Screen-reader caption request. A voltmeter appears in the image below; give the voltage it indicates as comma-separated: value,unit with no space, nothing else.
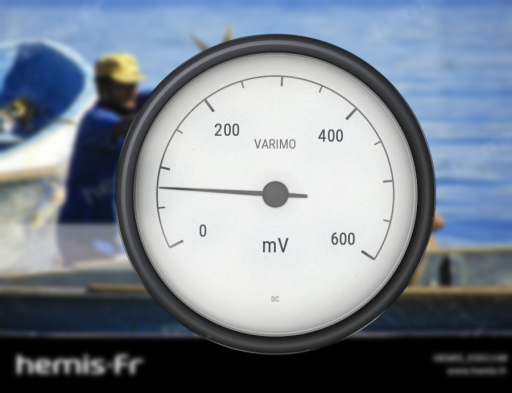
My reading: 75,mV
